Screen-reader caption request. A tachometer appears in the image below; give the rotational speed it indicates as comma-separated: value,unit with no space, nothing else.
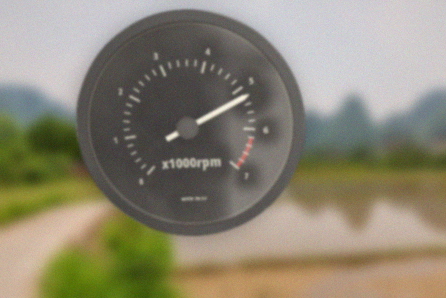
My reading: 5200,rpm
